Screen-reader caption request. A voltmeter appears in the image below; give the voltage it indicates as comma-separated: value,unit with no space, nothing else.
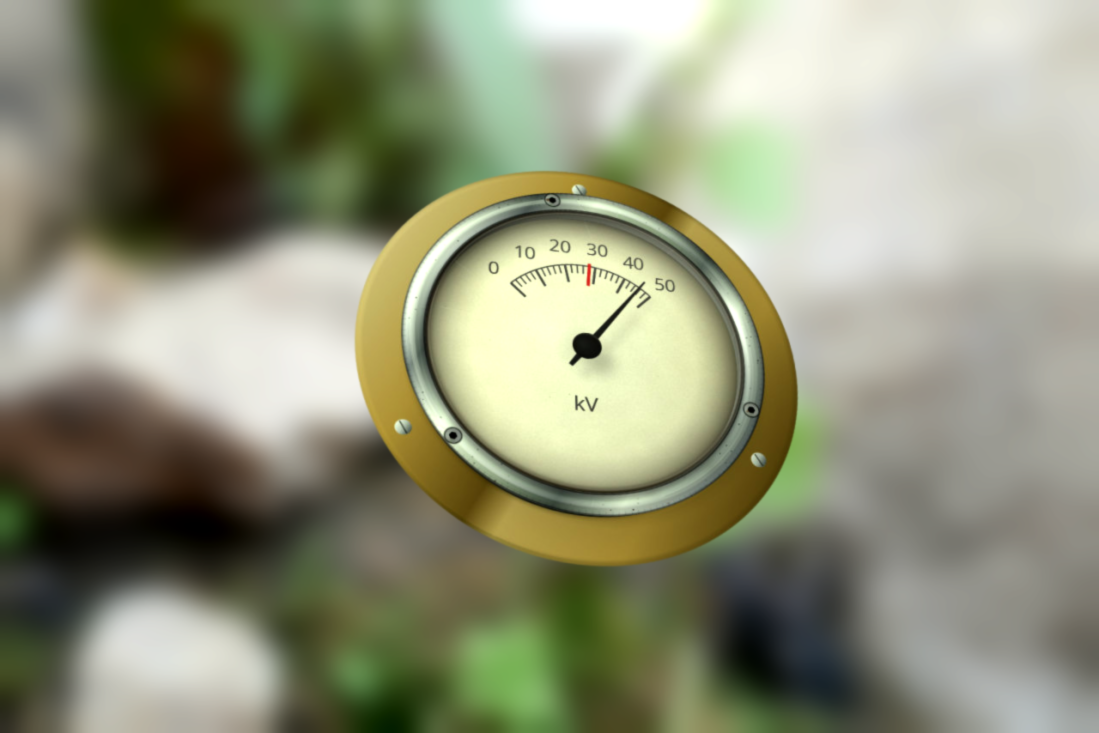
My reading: 46,kV
